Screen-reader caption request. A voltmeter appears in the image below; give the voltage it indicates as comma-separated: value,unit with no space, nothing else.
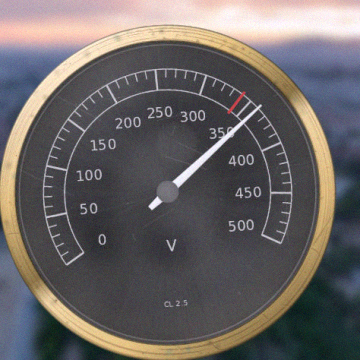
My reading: 360,V
